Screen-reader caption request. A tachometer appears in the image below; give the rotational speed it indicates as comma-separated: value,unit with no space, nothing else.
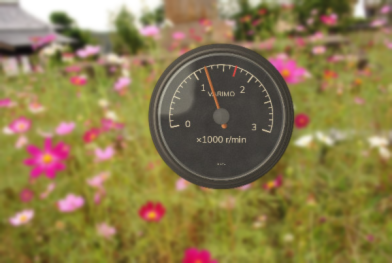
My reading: 1200,rpm
